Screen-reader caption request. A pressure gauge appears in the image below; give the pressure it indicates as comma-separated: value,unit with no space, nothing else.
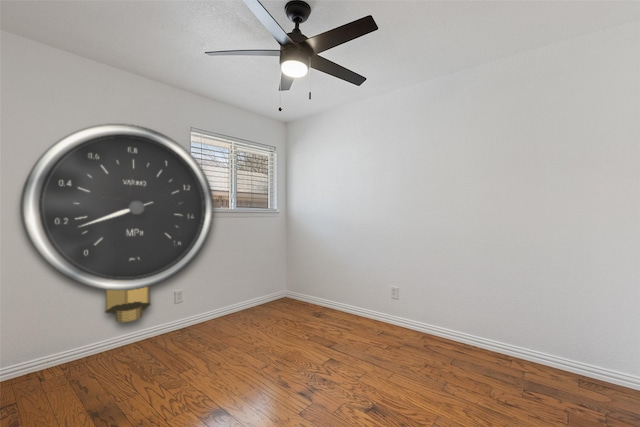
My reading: 0.15,MPa
